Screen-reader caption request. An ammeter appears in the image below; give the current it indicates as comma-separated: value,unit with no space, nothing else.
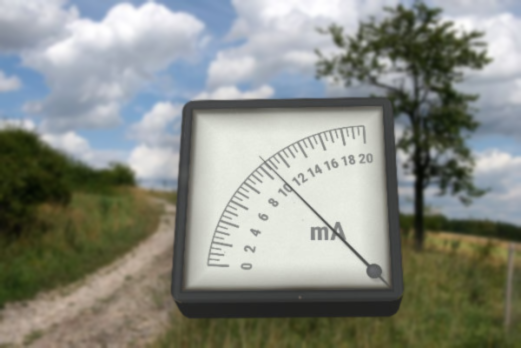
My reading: 10.5,mA
